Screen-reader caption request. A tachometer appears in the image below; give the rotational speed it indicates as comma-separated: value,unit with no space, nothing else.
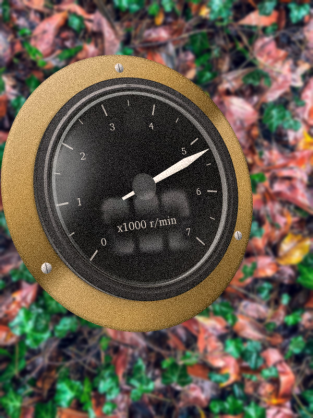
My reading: 5250,rpm
